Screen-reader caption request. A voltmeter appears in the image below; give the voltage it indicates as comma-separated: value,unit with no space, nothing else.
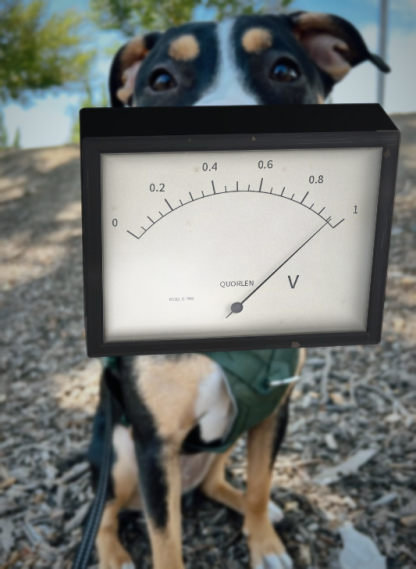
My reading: 0.95,V
